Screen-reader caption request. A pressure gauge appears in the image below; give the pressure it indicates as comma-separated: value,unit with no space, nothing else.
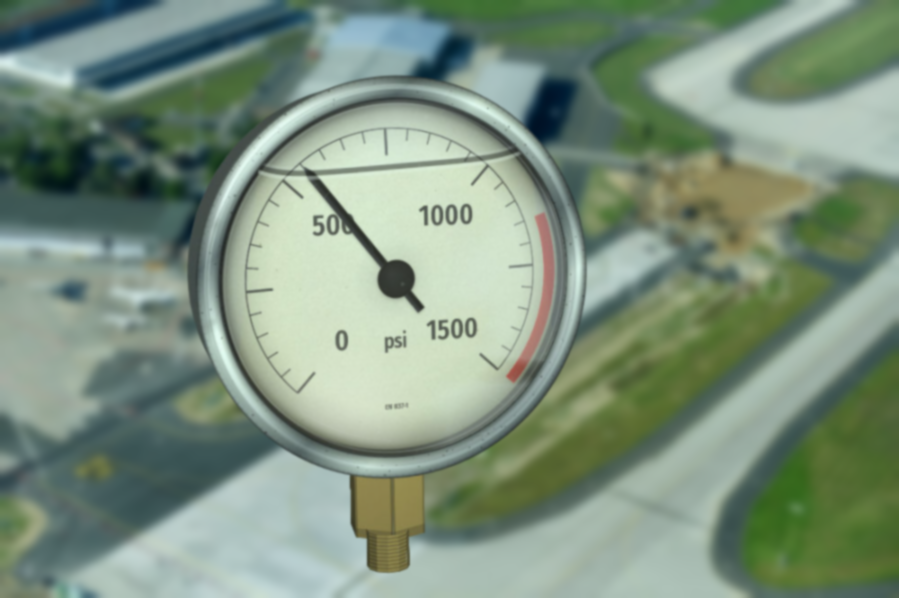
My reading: 550,psi
